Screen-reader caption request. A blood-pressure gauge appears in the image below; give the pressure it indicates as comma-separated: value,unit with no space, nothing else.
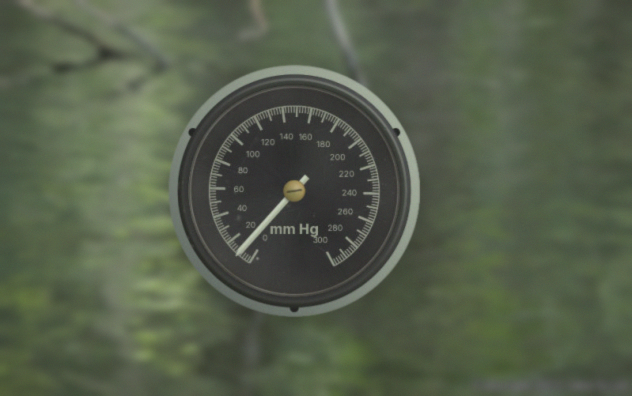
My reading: 10,mmHg
